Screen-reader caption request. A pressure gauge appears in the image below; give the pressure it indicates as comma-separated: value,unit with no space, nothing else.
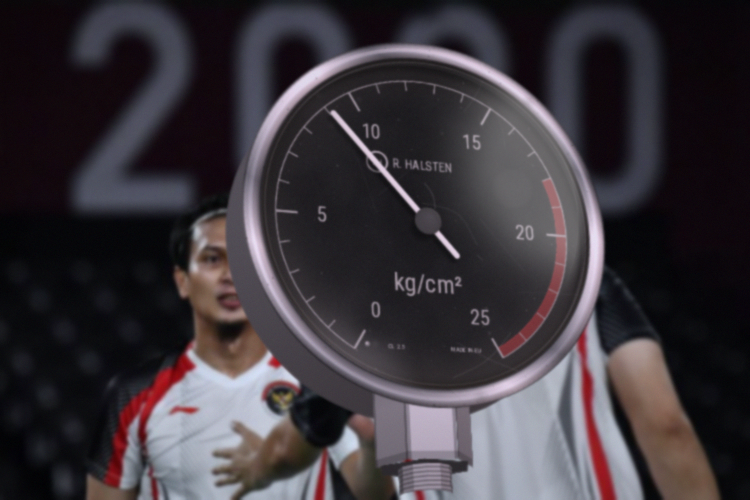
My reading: 9,kg/cm²
